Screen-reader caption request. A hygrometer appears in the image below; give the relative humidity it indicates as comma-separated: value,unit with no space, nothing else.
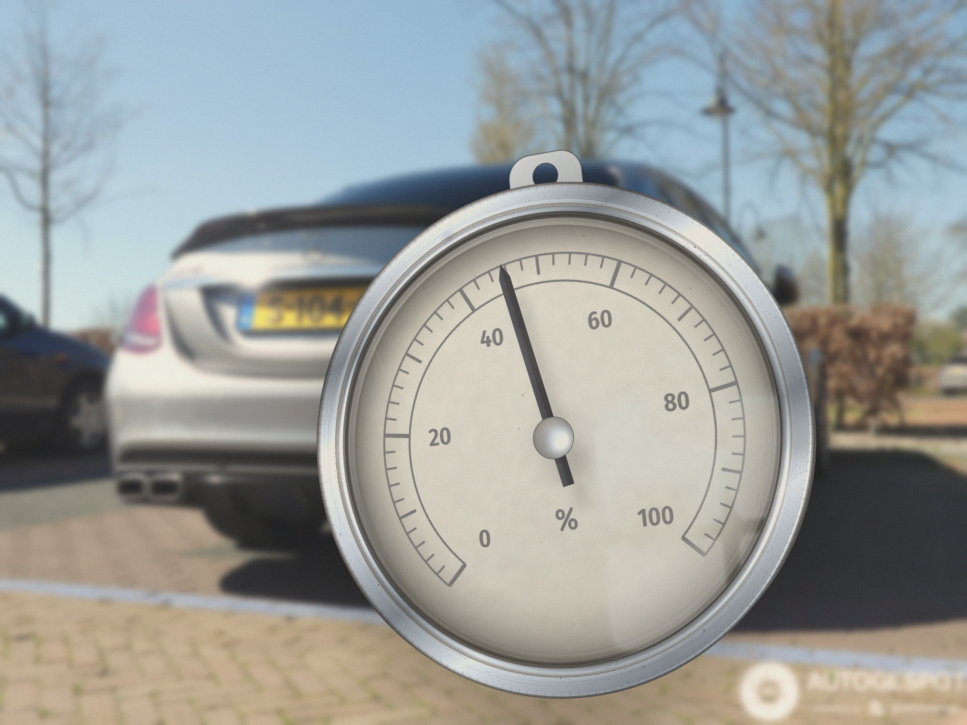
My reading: 46,%
